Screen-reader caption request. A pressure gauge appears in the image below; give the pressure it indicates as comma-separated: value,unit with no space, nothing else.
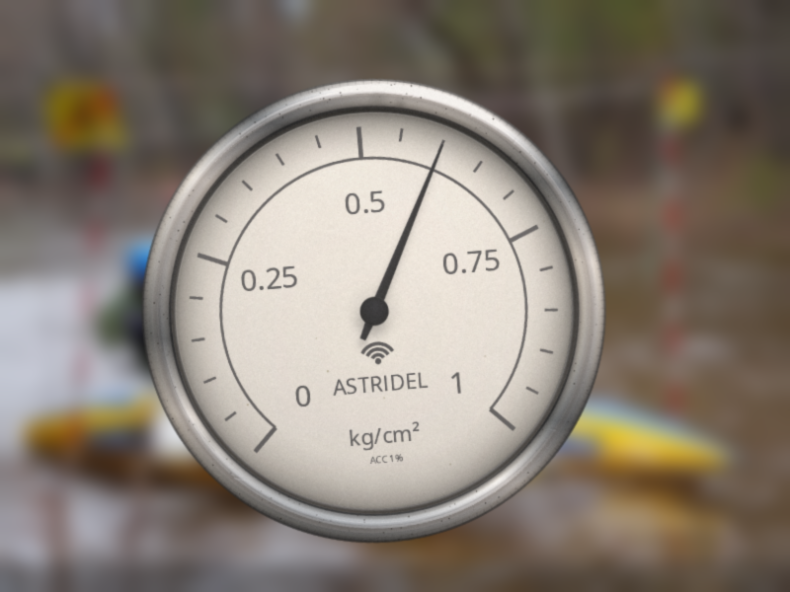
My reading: 0.6,kg/cm²
